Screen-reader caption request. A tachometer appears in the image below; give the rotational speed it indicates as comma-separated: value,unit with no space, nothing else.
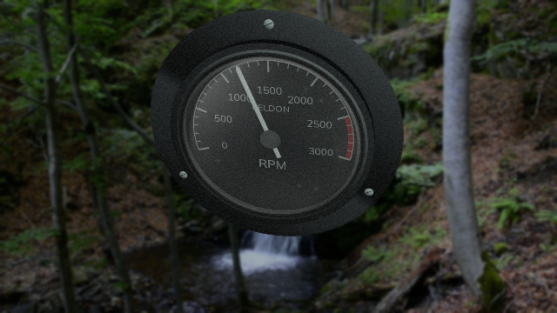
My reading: 1200,rpm
